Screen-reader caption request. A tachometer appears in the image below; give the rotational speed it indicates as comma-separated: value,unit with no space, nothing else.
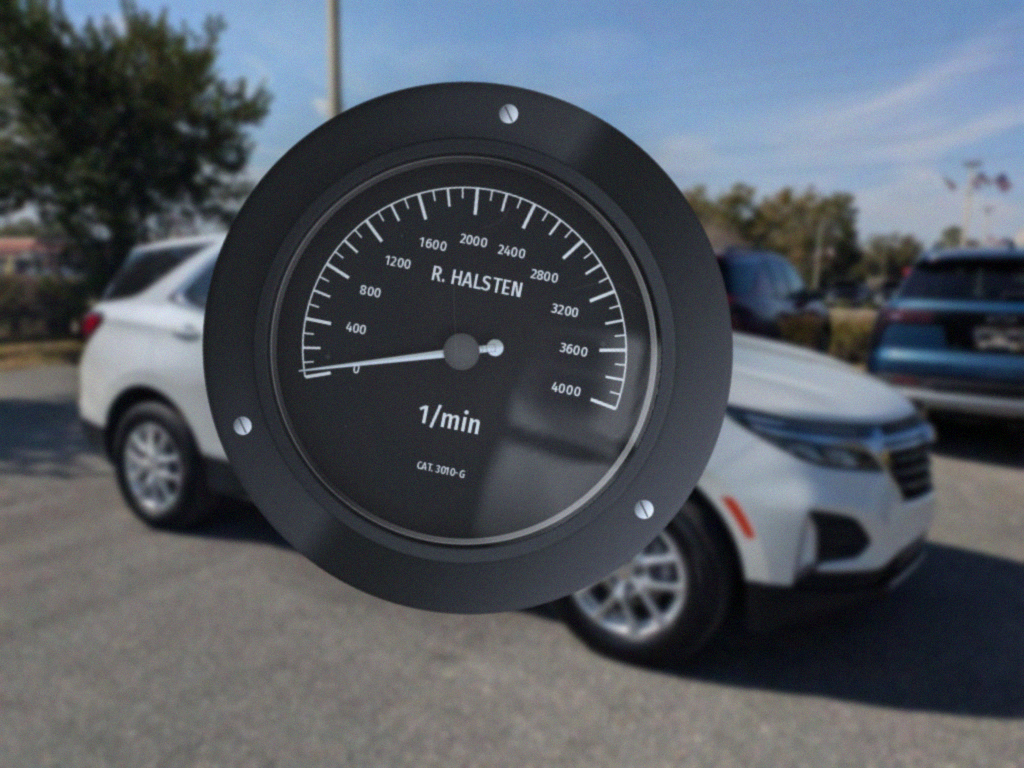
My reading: 50,rpm
